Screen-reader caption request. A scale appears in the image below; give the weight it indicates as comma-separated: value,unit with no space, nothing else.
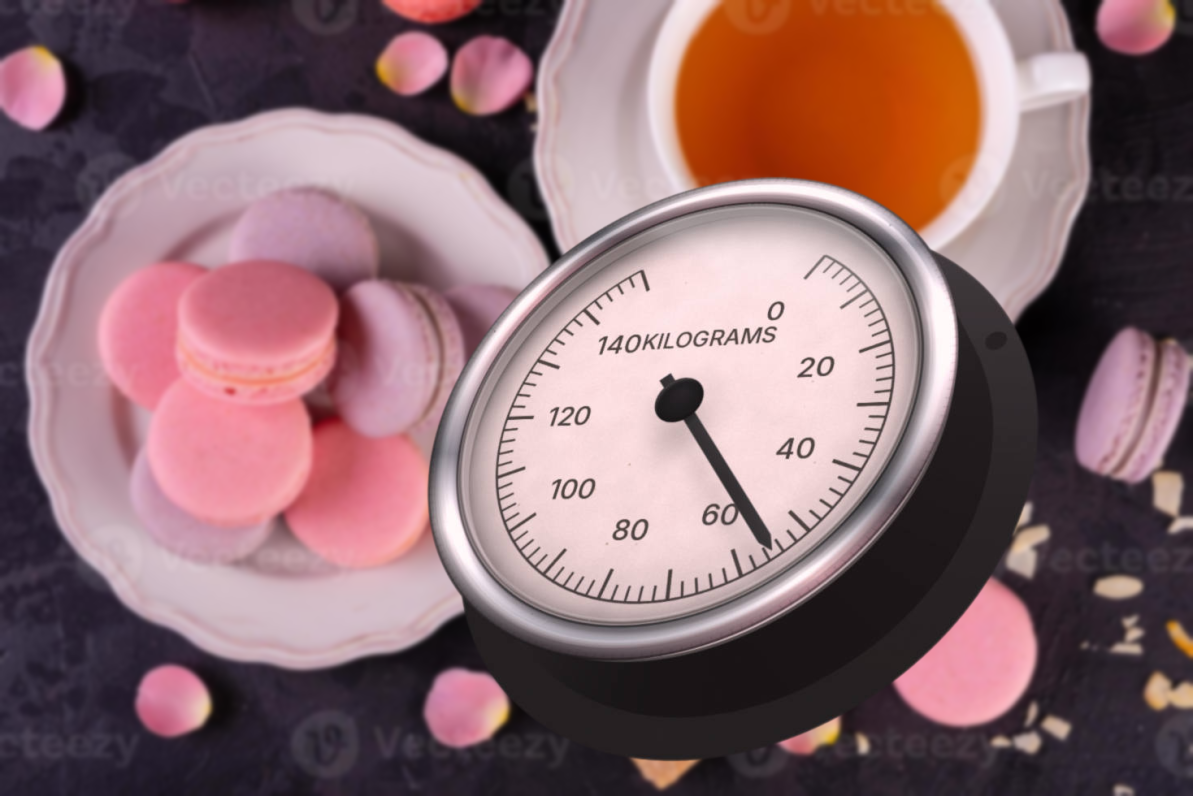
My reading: 55,kg
